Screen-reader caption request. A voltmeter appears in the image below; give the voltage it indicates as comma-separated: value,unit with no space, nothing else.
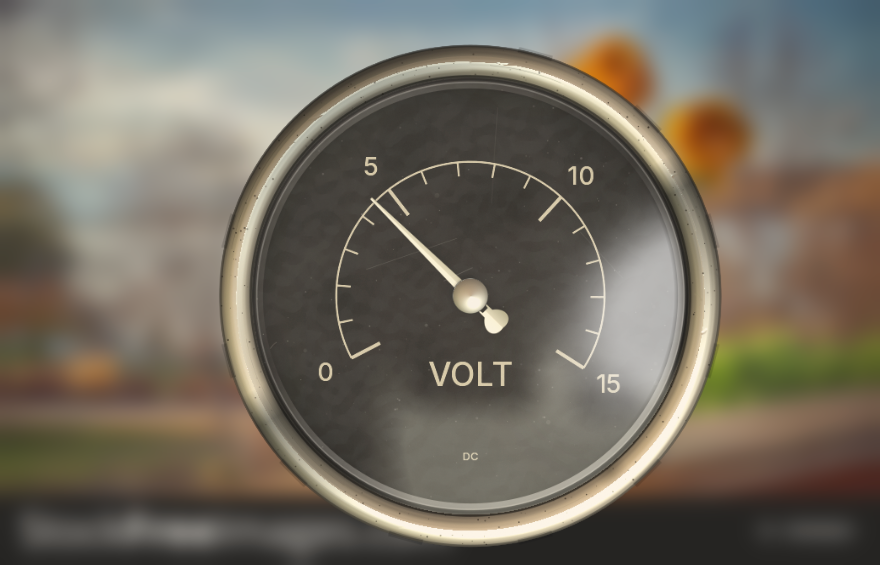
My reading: 4.5,V
